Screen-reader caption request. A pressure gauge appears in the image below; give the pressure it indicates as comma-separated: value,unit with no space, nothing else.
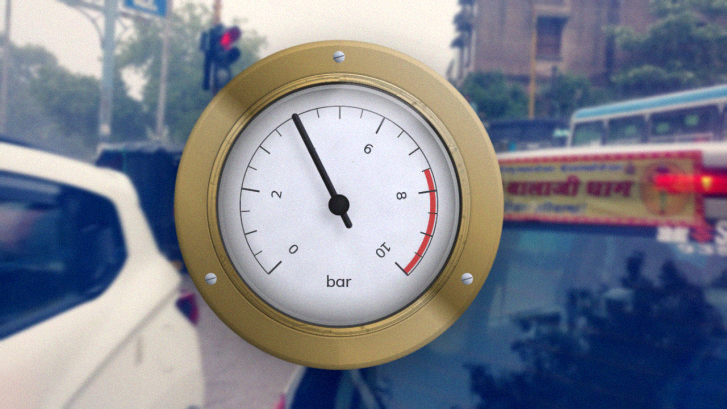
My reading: 4,bar
